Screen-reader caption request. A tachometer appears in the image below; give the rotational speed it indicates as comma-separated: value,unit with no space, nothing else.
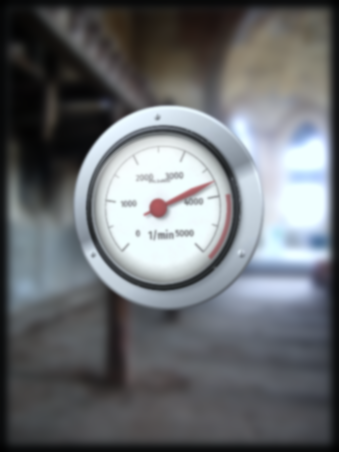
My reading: 3750,rpm
